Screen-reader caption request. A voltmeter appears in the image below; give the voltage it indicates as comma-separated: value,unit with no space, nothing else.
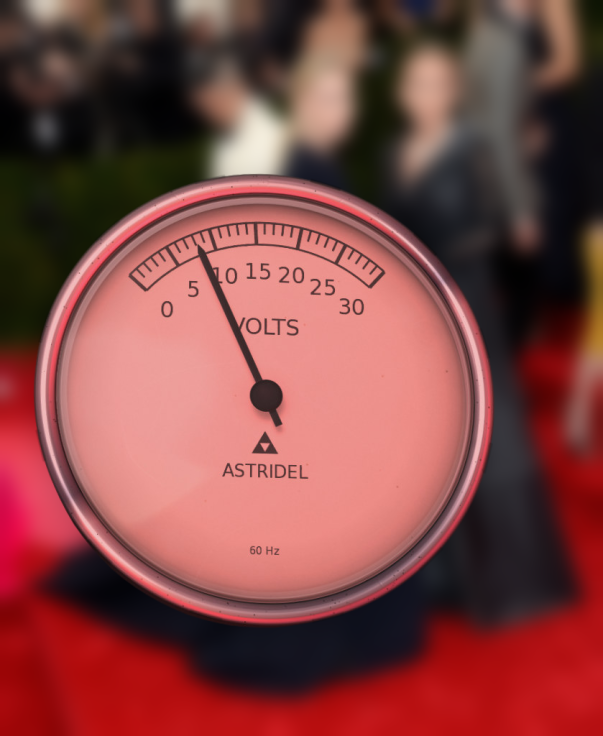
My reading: 8,V
